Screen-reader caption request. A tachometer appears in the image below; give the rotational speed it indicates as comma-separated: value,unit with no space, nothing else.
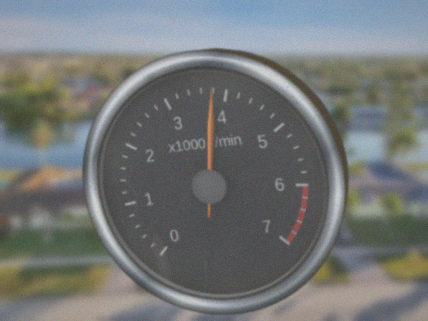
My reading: 3800,rpm
